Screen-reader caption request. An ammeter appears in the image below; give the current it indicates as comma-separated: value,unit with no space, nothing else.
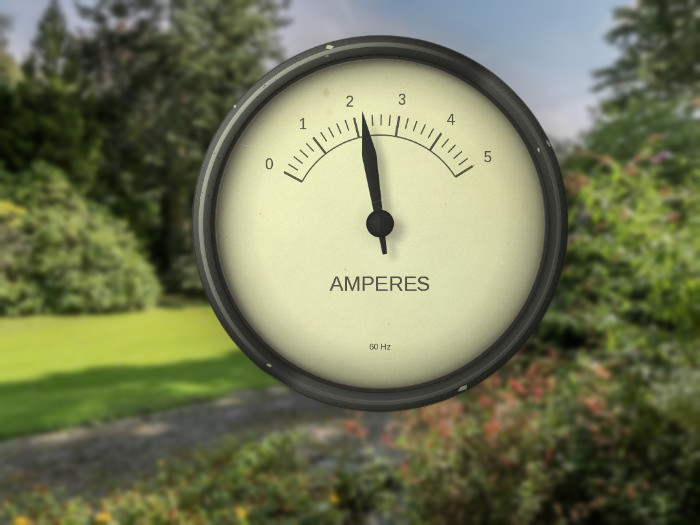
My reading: 2.2,A
